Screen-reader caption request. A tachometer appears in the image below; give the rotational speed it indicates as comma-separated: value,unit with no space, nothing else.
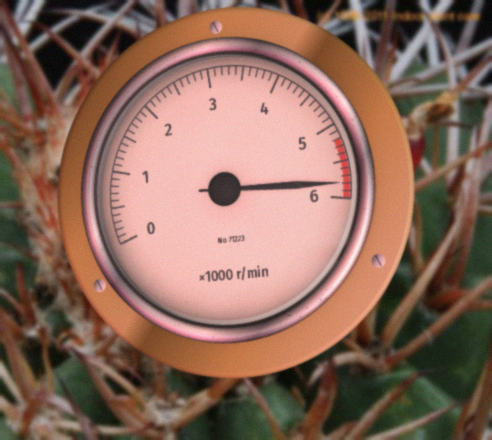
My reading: 5800,rpm
